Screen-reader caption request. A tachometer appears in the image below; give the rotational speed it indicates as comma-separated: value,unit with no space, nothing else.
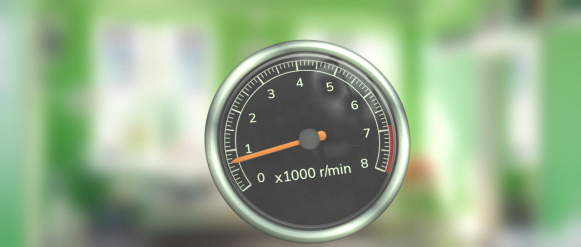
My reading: 700,rpm
